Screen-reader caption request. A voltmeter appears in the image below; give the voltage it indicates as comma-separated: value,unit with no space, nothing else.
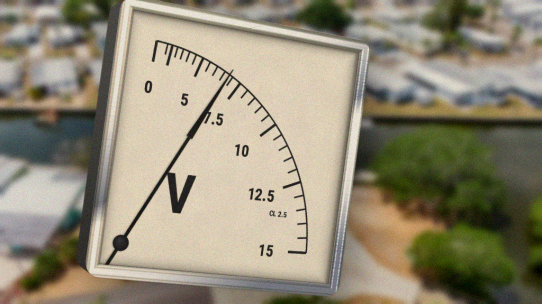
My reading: 6.75,V
